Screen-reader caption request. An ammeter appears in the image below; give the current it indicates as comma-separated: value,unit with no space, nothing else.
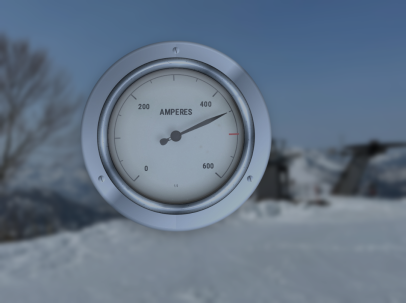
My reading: 450,A
